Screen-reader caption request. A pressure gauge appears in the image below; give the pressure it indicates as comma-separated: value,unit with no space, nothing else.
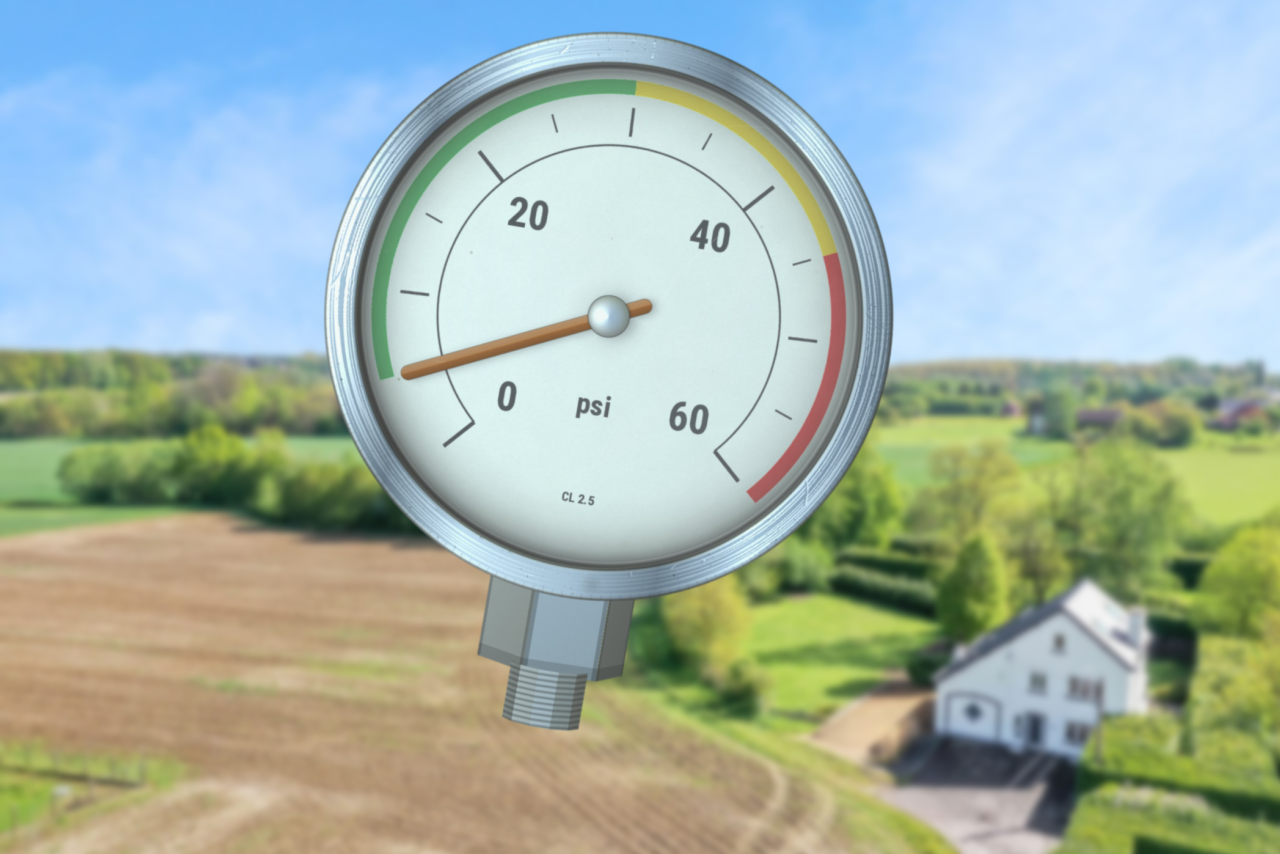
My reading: 5,psi
